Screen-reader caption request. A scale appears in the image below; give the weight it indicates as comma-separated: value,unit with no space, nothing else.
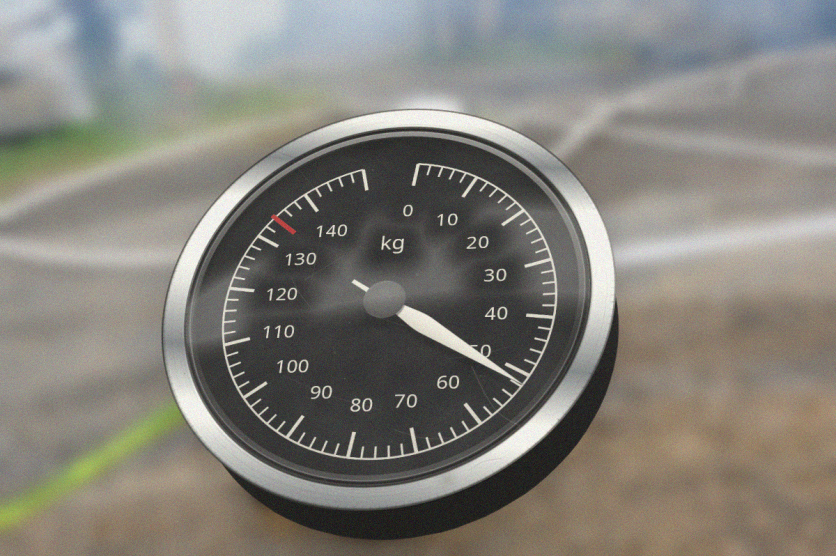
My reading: 52,kg
